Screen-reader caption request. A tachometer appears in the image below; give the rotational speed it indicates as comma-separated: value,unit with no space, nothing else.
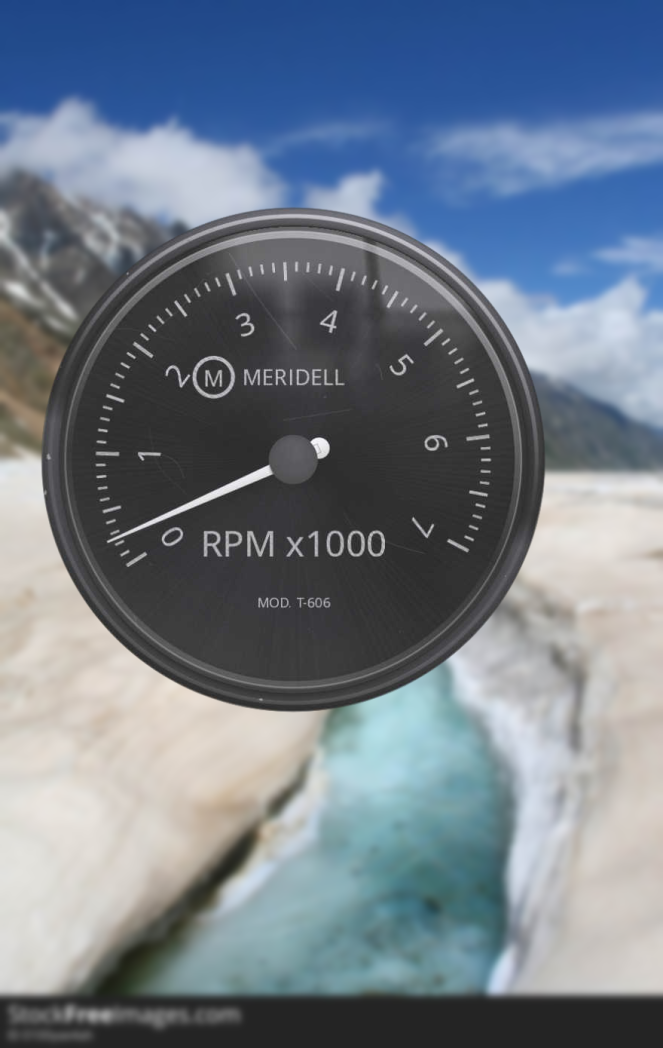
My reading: 250,rpm
